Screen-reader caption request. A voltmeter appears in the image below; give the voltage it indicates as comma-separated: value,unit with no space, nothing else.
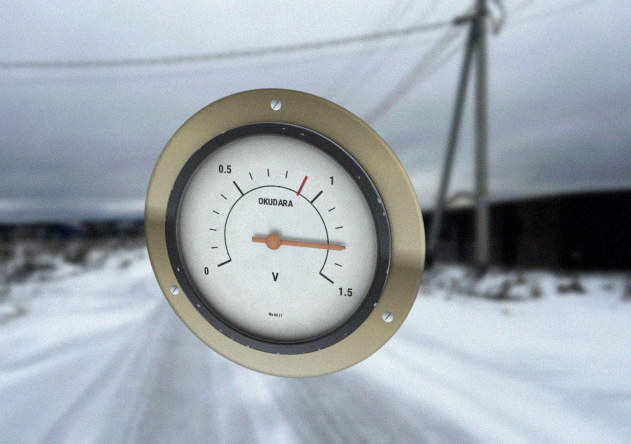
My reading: 1.3,V
